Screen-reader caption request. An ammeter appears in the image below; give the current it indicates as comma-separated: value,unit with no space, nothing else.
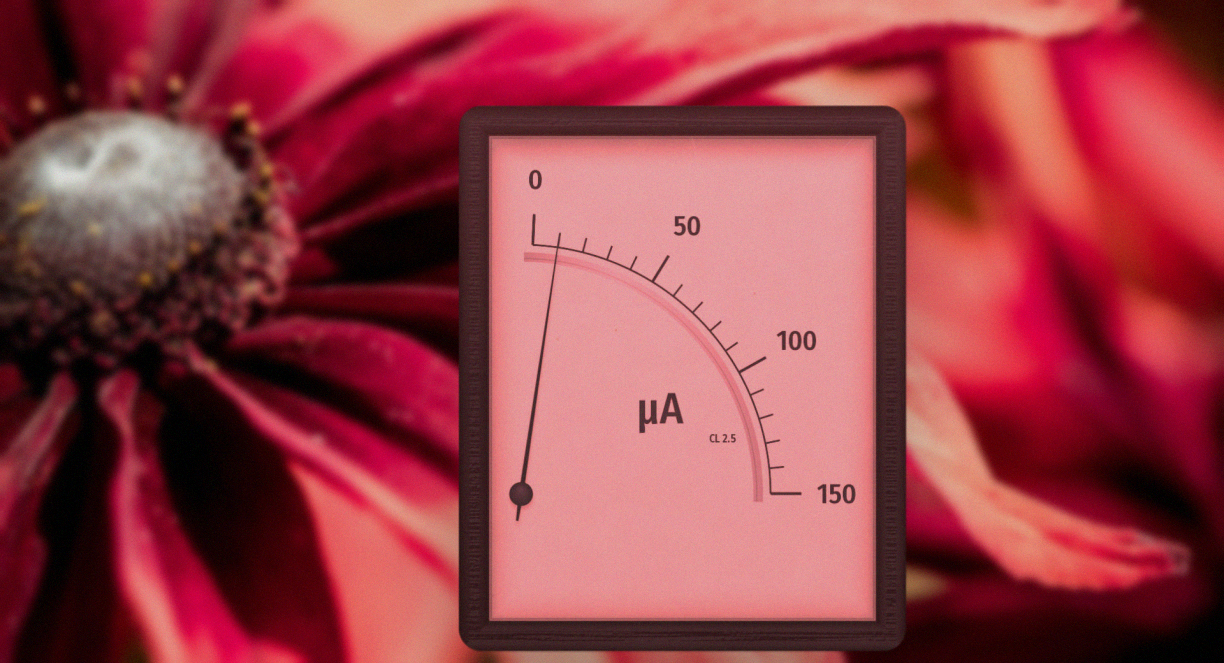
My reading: 10,µA
